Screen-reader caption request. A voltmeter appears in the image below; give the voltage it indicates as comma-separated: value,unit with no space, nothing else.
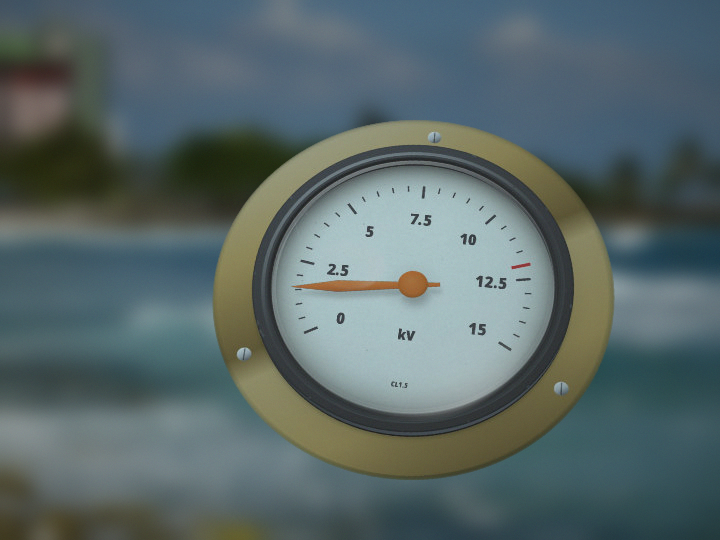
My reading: 1.5,kV
